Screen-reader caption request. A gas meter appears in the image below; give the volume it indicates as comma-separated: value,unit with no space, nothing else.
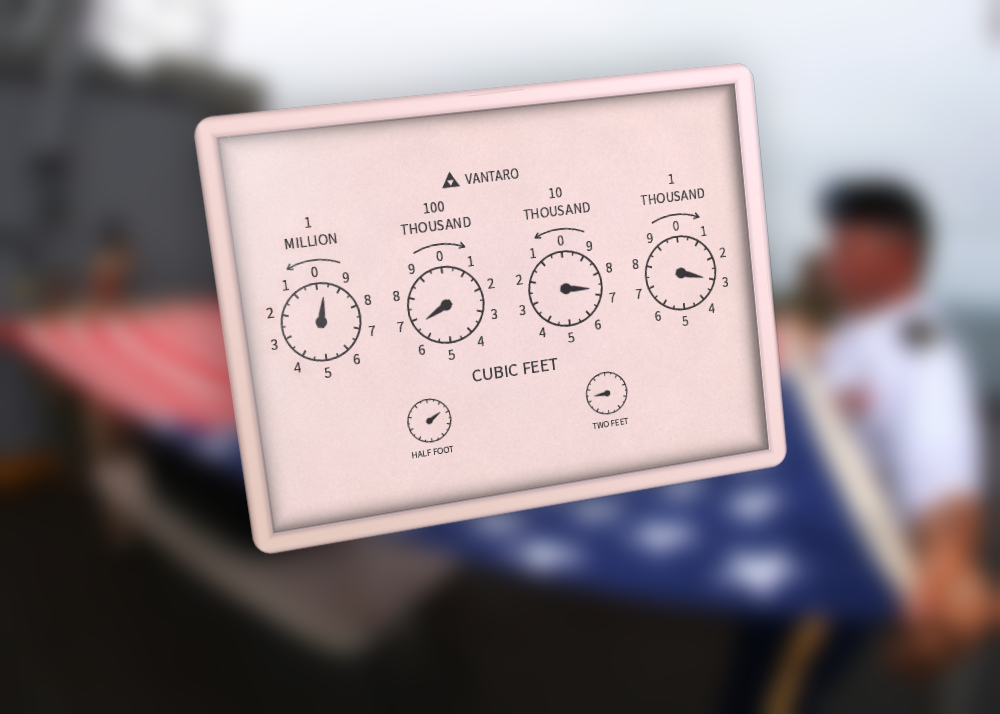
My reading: 967300,ft³
